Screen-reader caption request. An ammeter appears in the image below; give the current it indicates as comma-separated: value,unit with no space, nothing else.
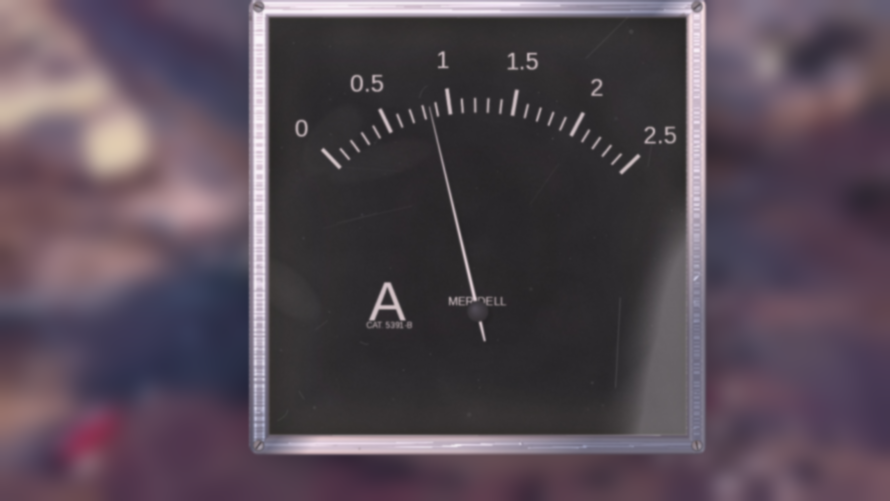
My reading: 0.85,A
